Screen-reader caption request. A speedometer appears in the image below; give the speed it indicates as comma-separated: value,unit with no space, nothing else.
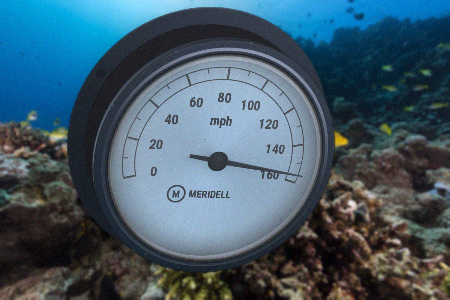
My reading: 155,mph
